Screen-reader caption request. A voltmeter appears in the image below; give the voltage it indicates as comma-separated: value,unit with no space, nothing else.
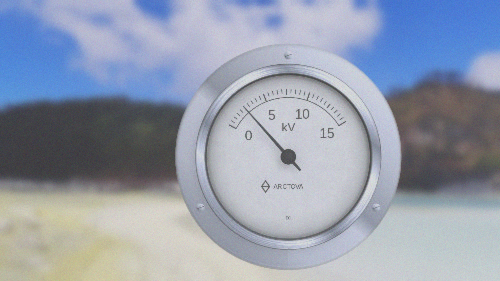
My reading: 2.5,kV
